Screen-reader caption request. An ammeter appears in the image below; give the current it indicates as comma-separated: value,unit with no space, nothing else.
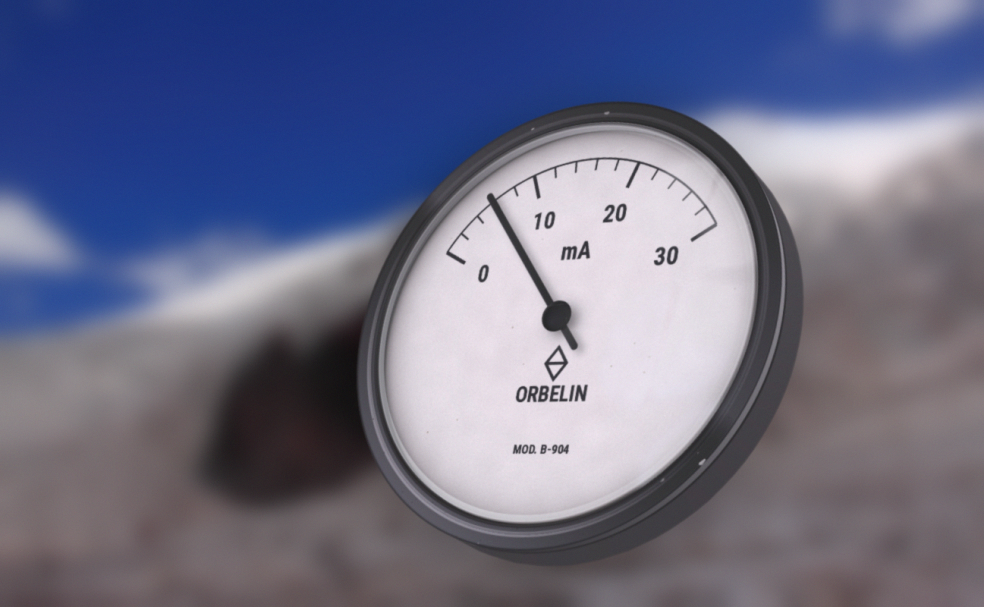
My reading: 6,mA
